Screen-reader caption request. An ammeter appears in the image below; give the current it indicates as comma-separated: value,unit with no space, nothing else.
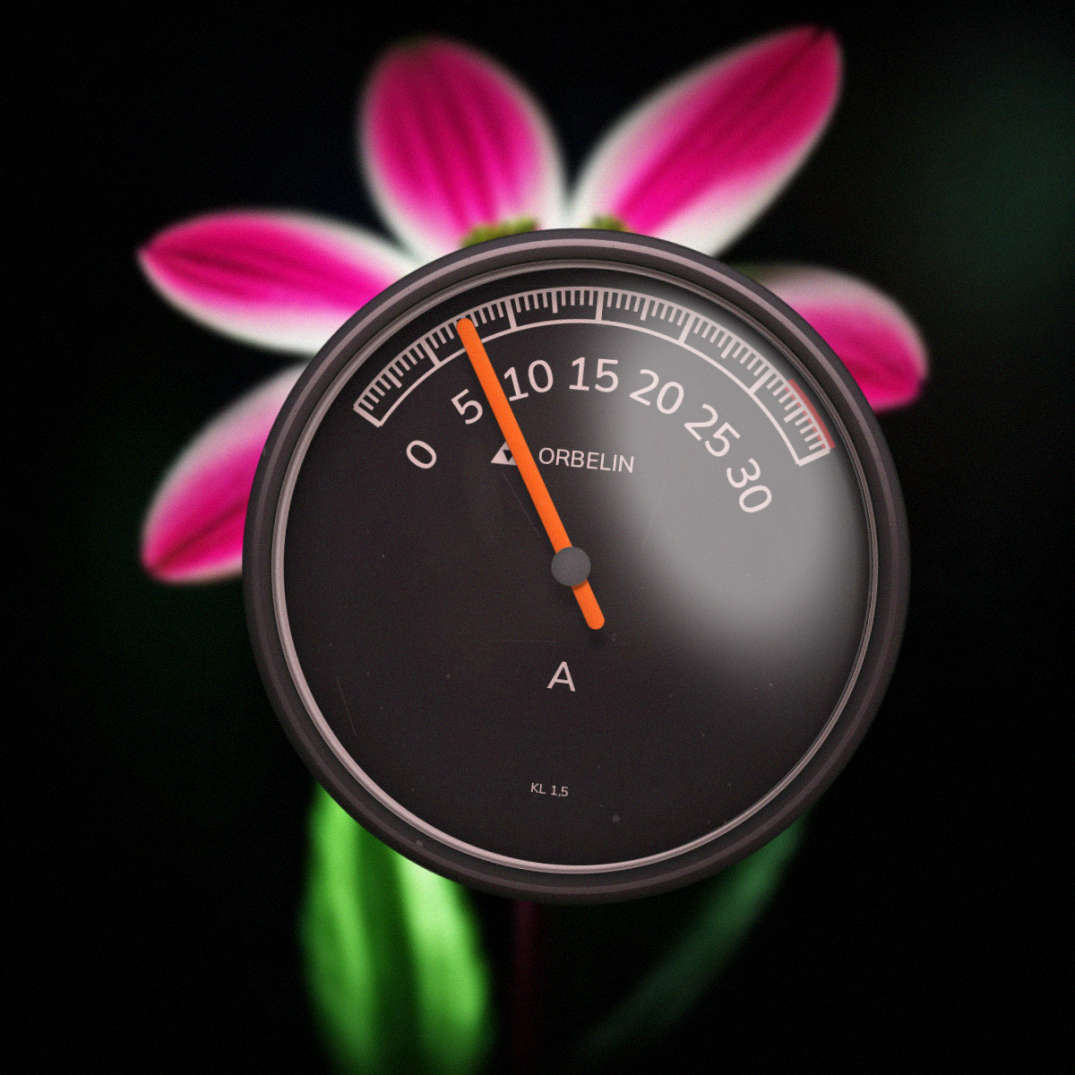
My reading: 7.5,A
